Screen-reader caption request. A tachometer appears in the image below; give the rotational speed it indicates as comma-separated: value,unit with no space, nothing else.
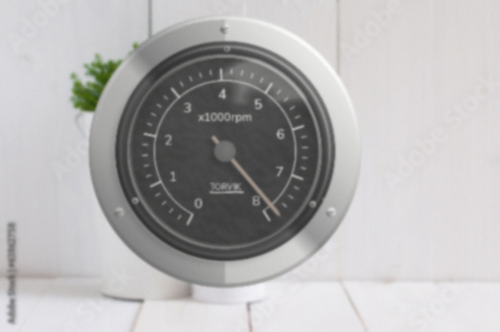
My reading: 7800,rpm
